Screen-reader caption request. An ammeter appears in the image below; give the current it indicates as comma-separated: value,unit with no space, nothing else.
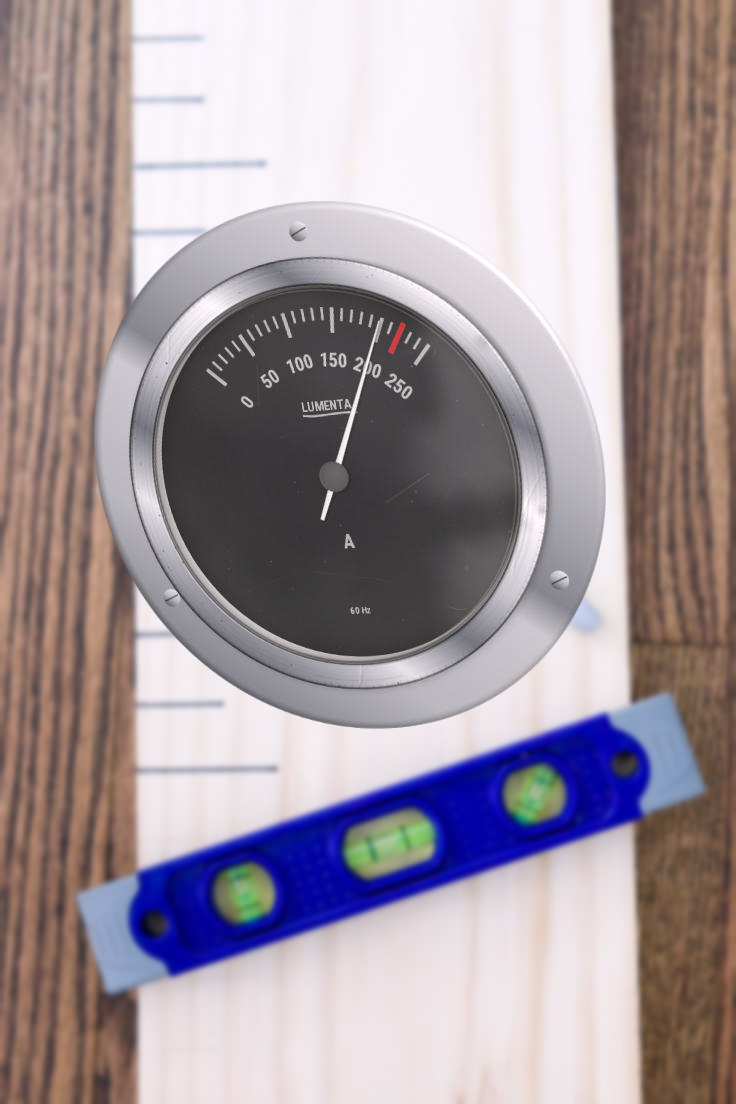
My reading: 200,A
